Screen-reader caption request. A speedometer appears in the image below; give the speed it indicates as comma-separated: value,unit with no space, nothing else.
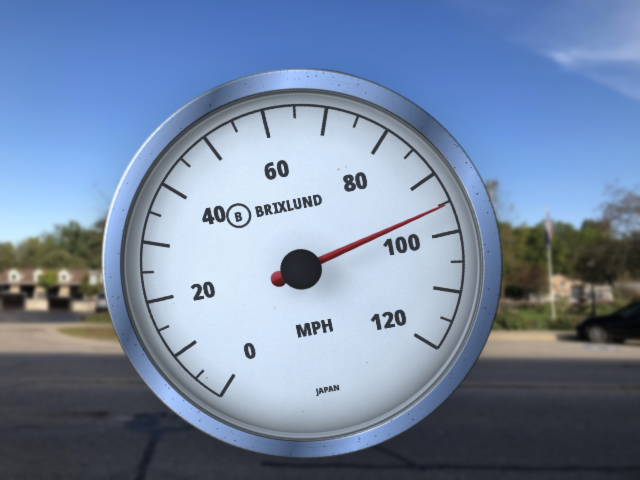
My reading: 95,mph
